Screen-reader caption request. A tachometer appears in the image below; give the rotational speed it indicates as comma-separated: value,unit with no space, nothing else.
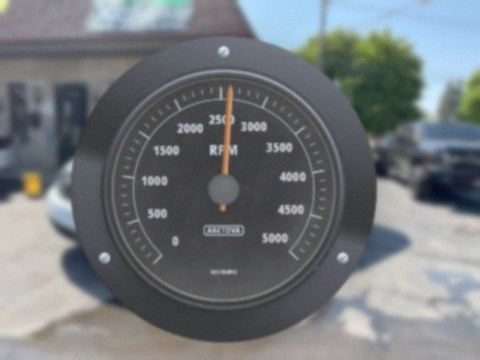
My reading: 2600,rpm
